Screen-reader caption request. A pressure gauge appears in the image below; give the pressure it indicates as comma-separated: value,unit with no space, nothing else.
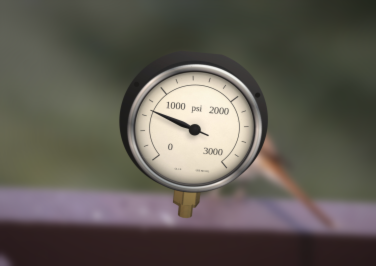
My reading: 700,psi
